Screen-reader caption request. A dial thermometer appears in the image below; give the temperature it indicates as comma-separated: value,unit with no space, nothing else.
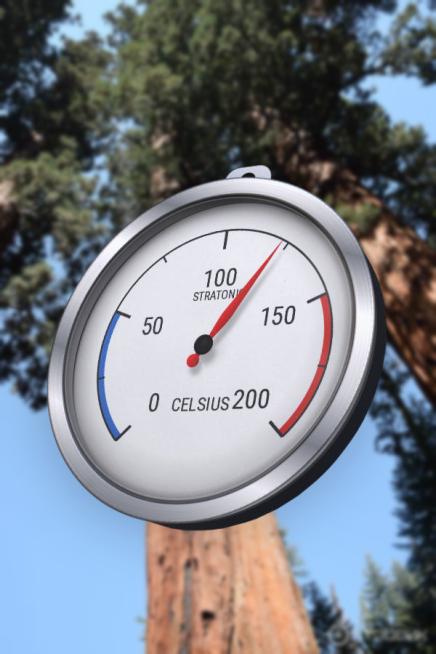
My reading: 125,°C
